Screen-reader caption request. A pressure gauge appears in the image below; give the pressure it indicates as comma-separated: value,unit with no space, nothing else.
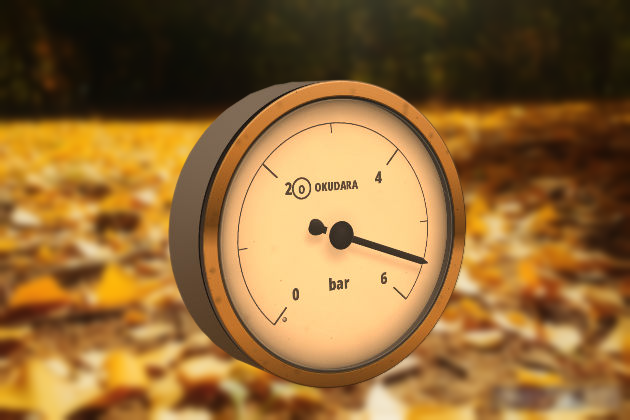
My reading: 5.5,bar
